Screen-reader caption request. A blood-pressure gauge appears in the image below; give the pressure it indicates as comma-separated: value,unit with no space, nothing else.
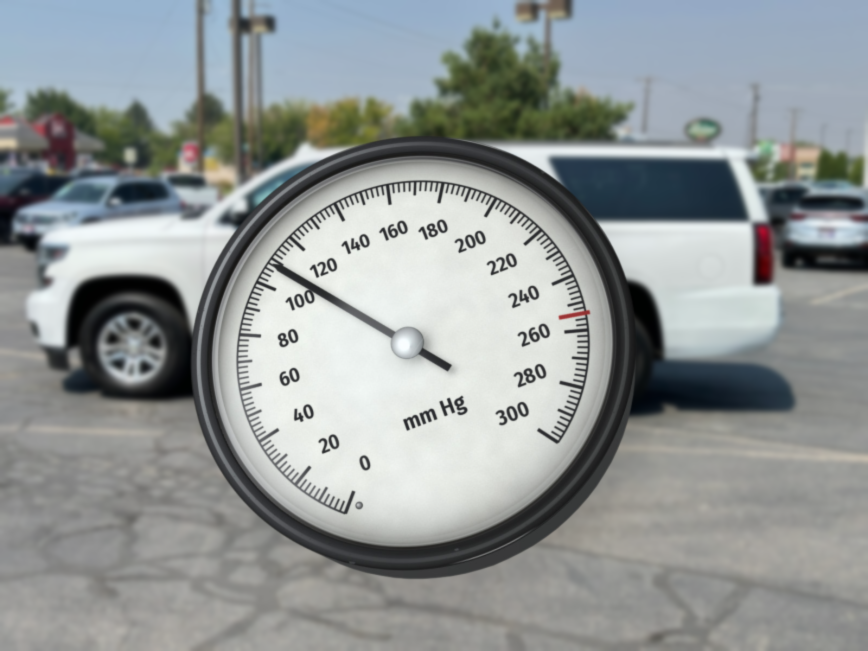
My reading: 108,mmHg
